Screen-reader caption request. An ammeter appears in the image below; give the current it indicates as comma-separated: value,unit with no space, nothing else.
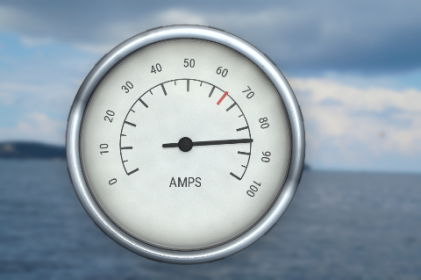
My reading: 85,A
